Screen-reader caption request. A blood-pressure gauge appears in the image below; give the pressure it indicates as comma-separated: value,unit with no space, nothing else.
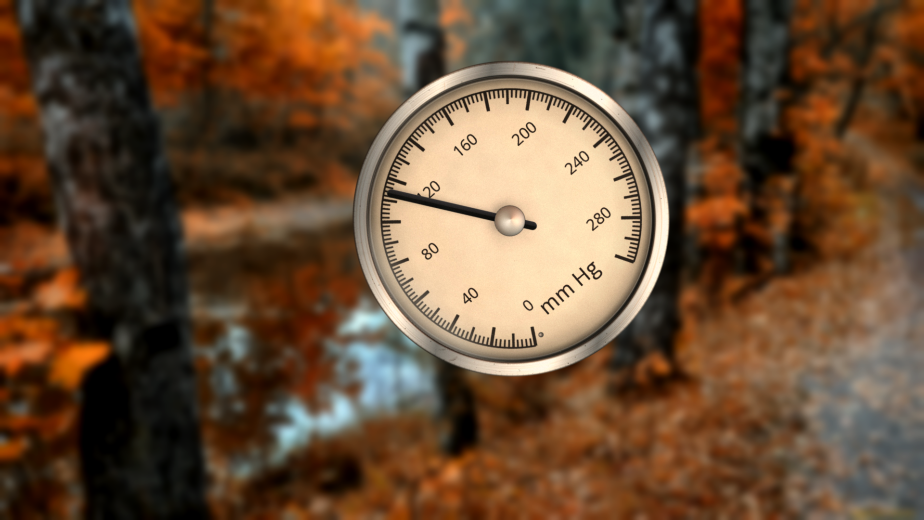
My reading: 114,mmHg
